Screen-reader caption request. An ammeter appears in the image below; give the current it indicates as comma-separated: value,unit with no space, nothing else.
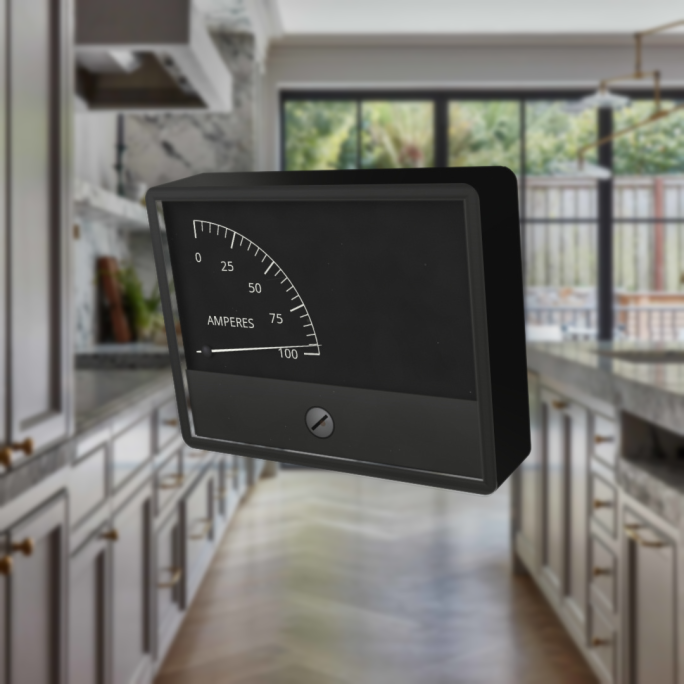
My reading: 95,A
